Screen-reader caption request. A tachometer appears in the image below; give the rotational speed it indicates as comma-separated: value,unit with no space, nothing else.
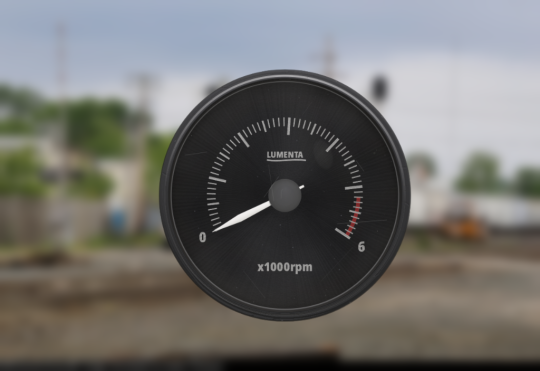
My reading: 0,rpm
